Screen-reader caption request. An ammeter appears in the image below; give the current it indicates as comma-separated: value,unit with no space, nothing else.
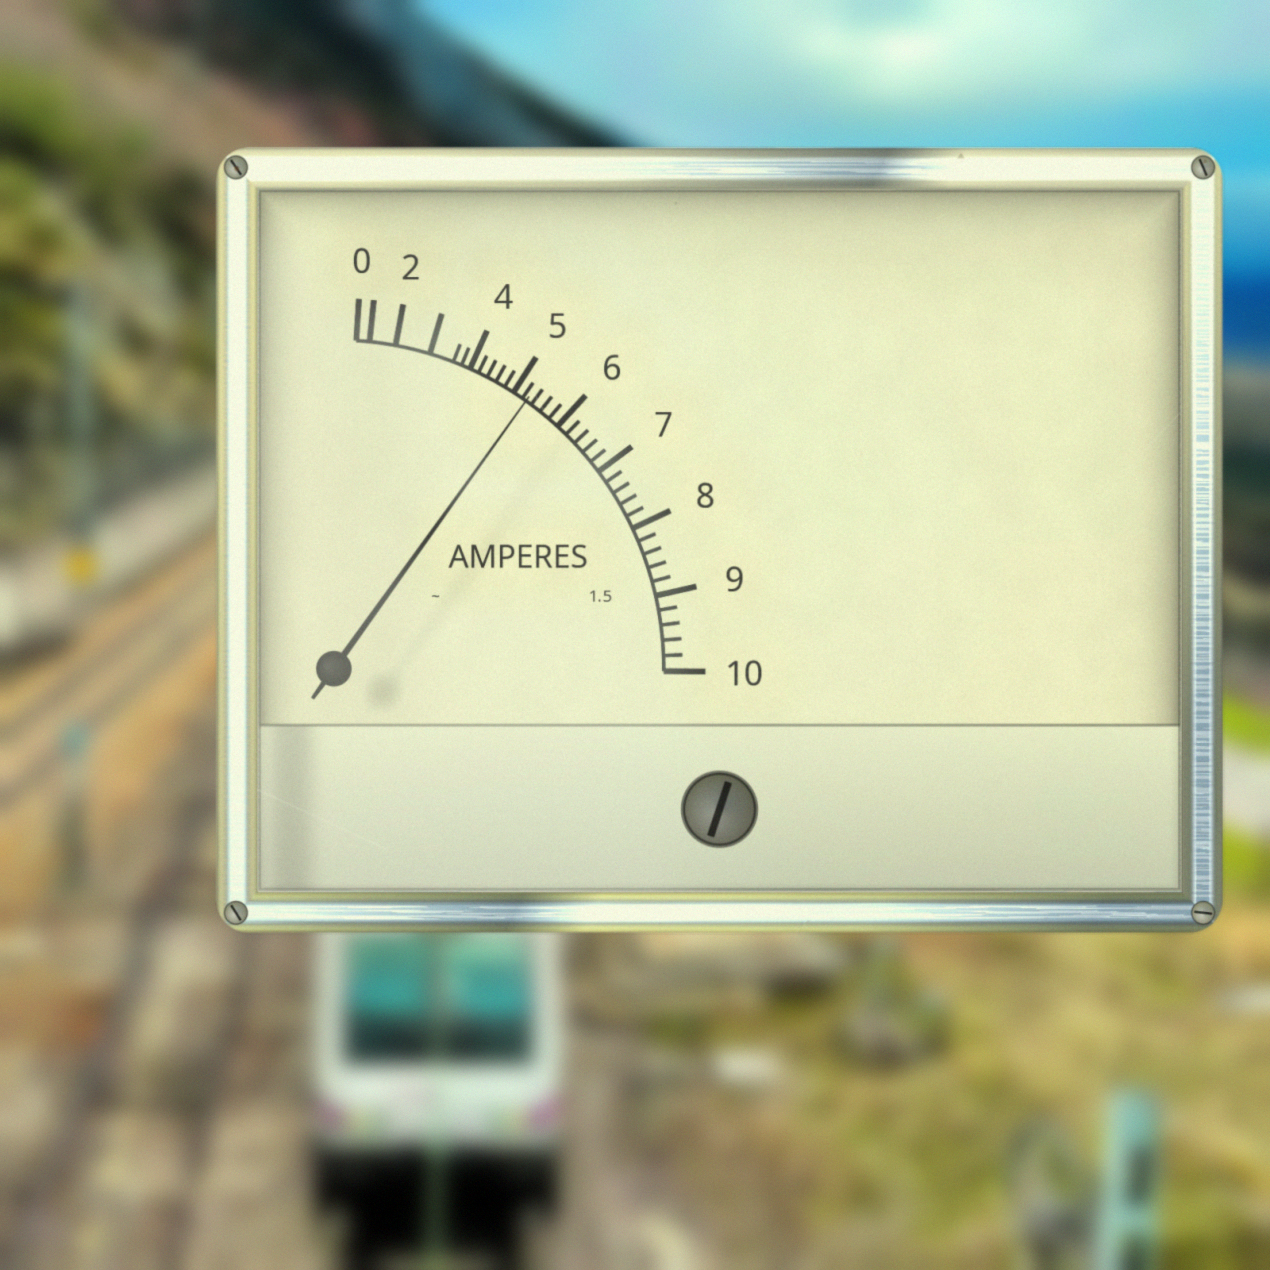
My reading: 5.3,A
